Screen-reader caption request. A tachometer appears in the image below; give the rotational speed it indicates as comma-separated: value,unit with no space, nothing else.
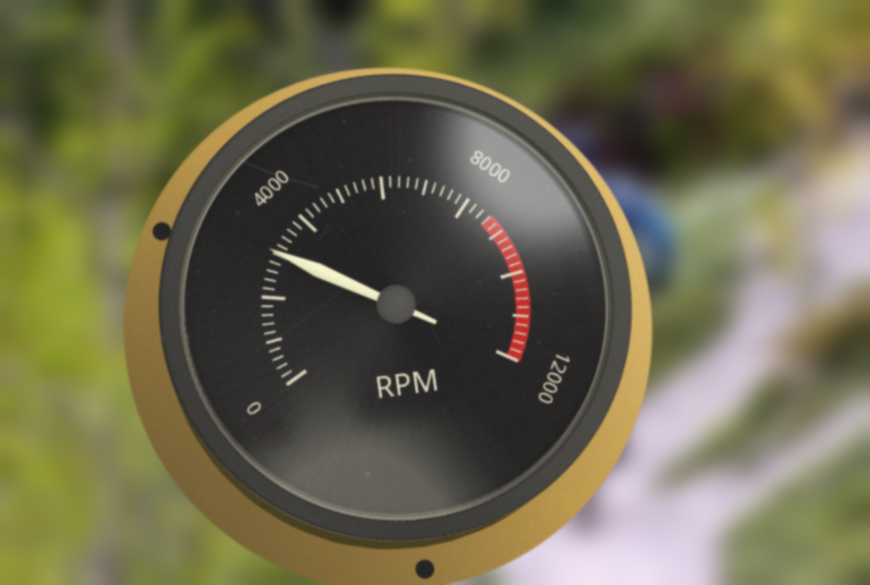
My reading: 3000,rpm
